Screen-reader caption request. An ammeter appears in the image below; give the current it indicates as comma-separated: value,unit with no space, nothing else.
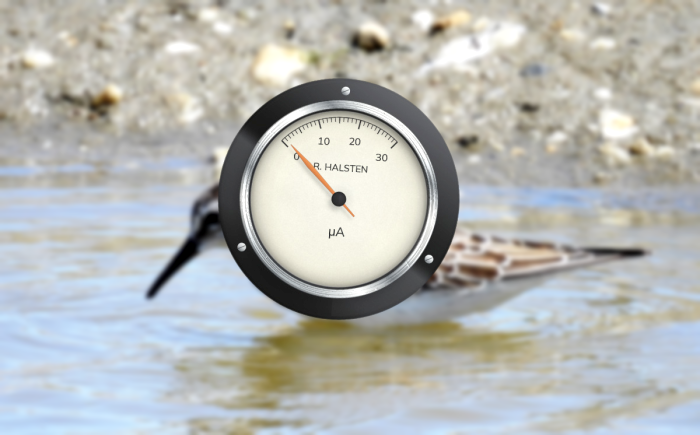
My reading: 1,µA
